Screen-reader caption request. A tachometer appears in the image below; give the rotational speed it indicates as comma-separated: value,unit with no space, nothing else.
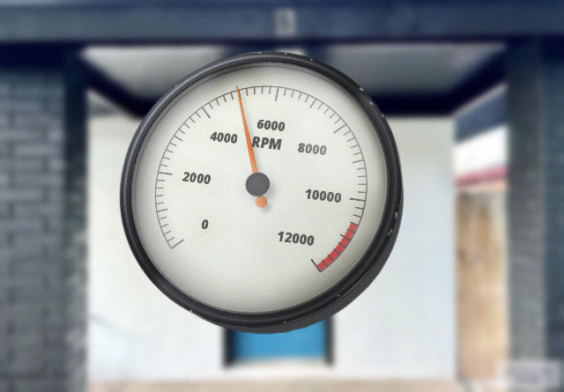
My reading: 5000,rpm
